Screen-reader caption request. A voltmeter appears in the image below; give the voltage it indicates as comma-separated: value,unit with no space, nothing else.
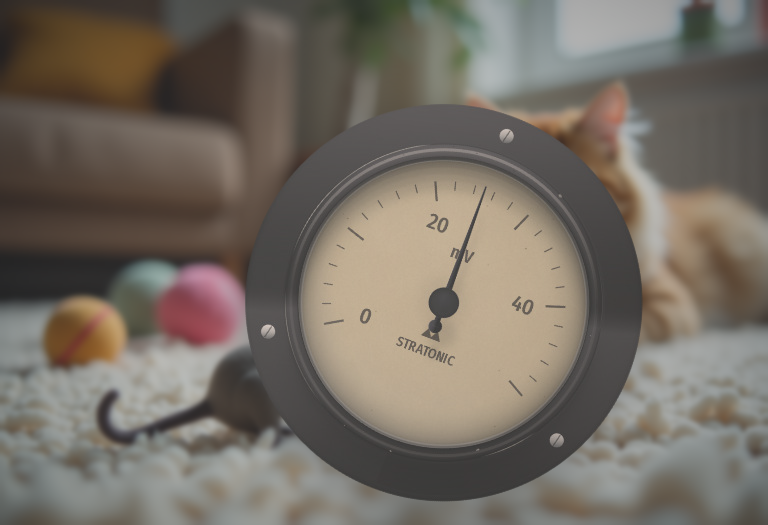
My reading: 25,mV
